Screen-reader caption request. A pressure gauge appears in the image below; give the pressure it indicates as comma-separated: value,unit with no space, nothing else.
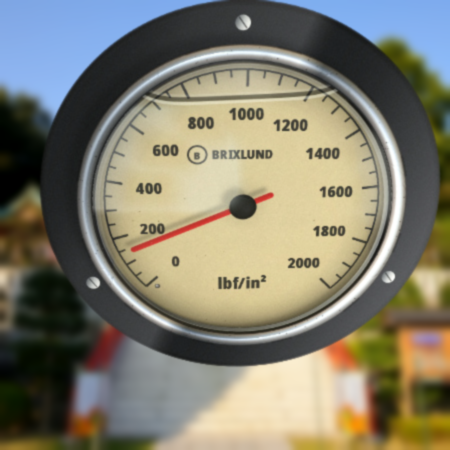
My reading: 150,psi
